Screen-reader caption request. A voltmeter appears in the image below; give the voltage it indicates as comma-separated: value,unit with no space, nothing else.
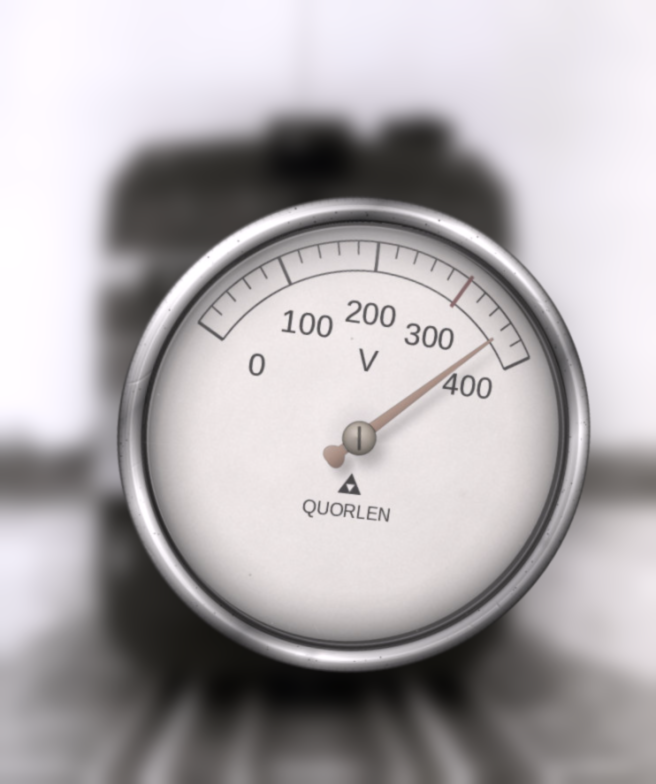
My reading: 360,V
